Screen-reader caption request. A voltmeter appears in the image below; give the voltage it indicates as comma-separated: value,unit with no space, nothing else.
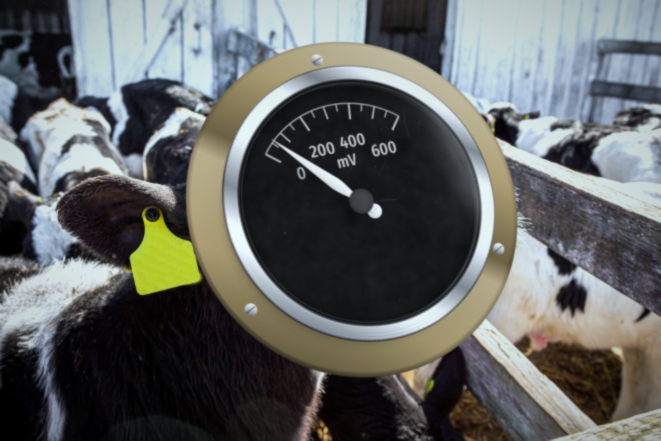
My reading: 50,mV
